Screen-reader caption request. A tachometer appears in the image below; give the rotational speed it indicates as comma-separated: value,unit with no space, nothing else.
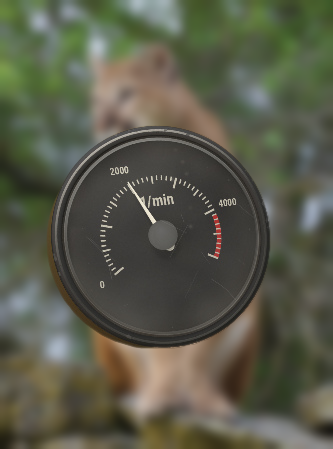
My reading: 2000,rpm
